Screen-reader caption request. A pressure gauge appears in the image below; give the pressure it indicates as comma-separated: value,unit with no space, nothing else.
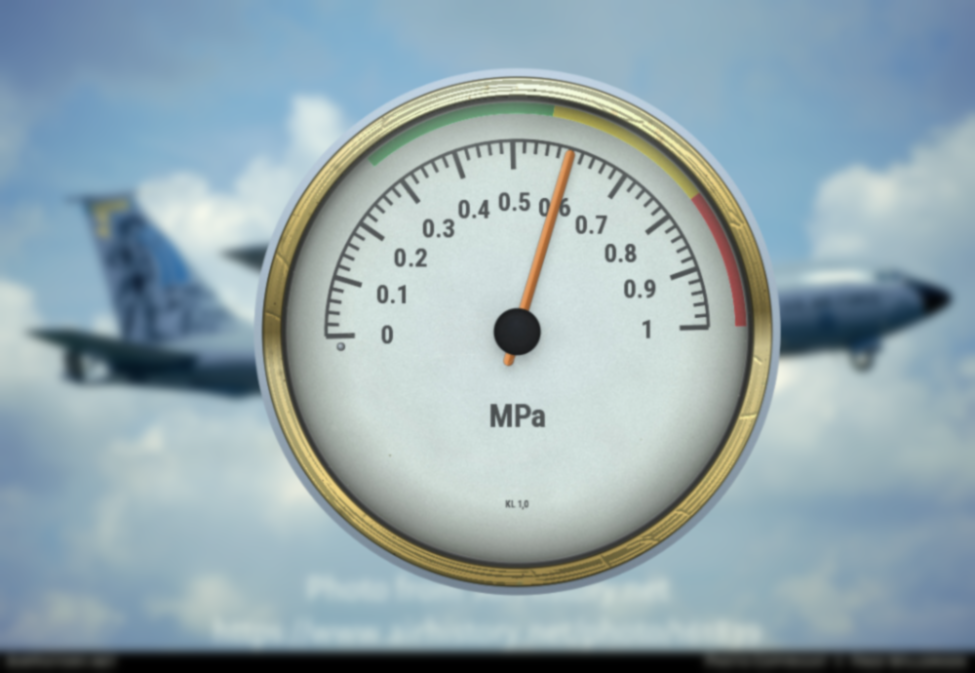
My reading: 0.6,MPa
